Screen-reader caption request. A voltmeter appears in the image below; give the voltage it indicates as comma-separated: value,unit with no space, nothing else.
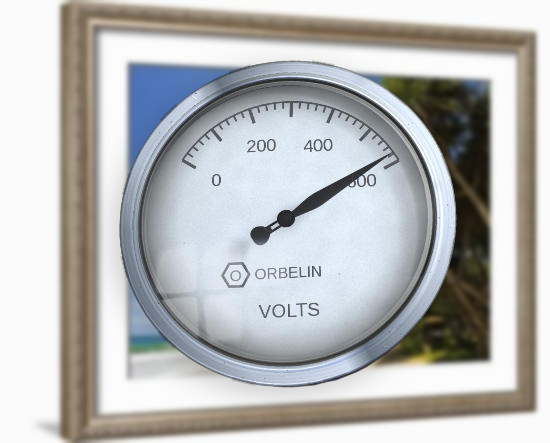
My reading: 580,V
